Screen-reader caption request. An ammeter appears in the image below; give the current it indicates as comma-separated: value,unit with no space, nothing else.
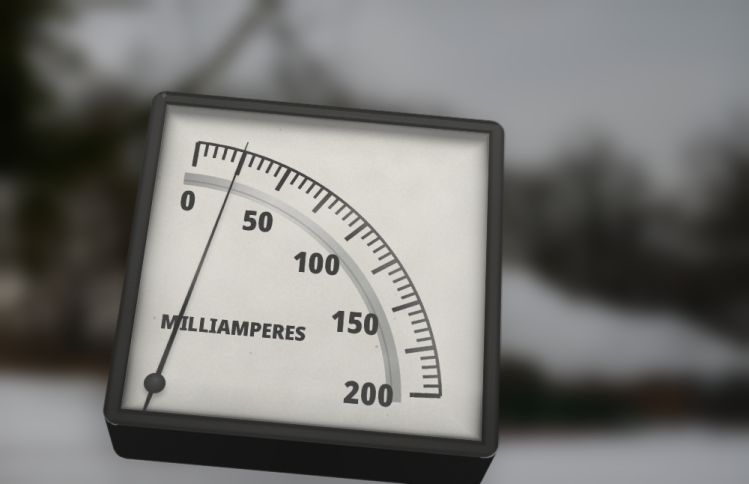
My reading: 25,mA
